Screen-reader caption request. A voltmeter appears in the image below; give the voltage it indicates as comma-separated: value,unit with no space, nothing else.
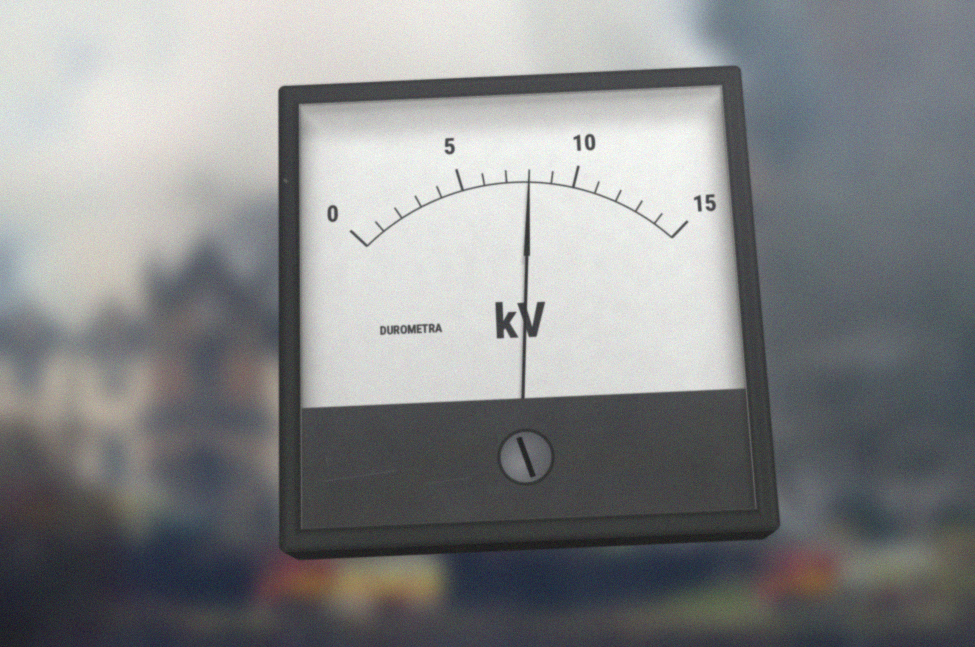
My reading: 8,kV
